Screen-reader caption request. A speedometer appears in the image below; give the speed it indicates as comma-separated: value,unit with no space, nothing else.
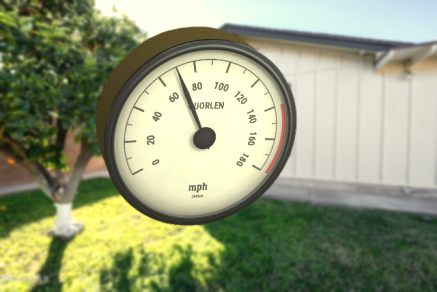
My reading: 70,mph
